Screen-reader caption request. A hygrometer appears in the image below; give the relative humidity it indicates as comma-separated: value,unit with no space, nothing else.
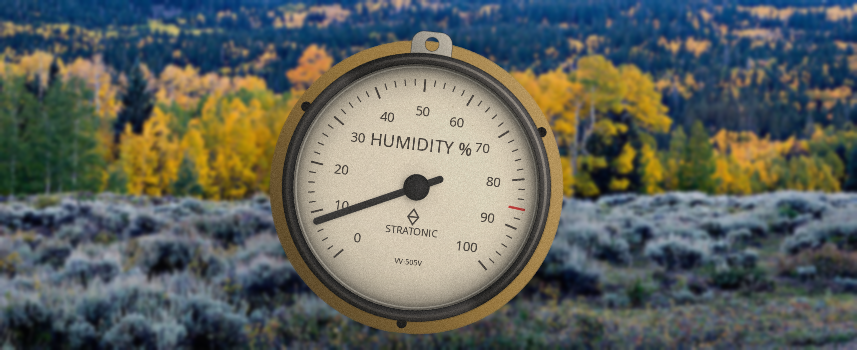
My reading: 8,%
